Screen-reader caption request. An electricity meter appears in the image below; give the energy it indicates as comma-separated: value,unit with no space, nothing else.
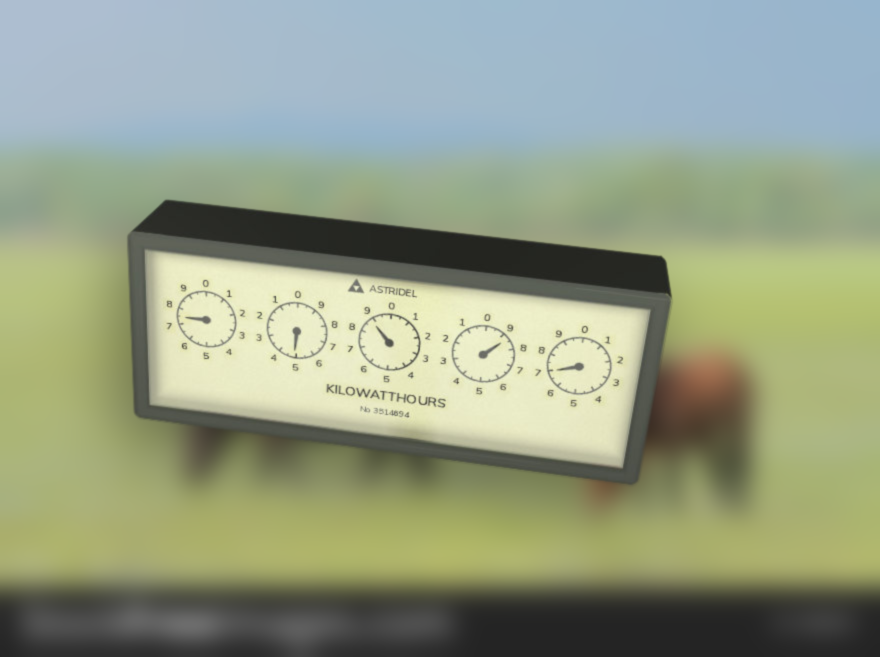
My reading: 74887,kWh
